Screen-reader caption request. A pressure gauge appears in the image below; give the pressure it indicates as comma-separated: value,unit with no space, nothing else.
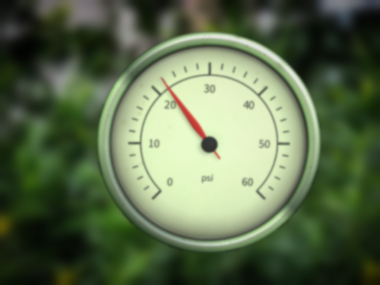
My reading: 22,psi
